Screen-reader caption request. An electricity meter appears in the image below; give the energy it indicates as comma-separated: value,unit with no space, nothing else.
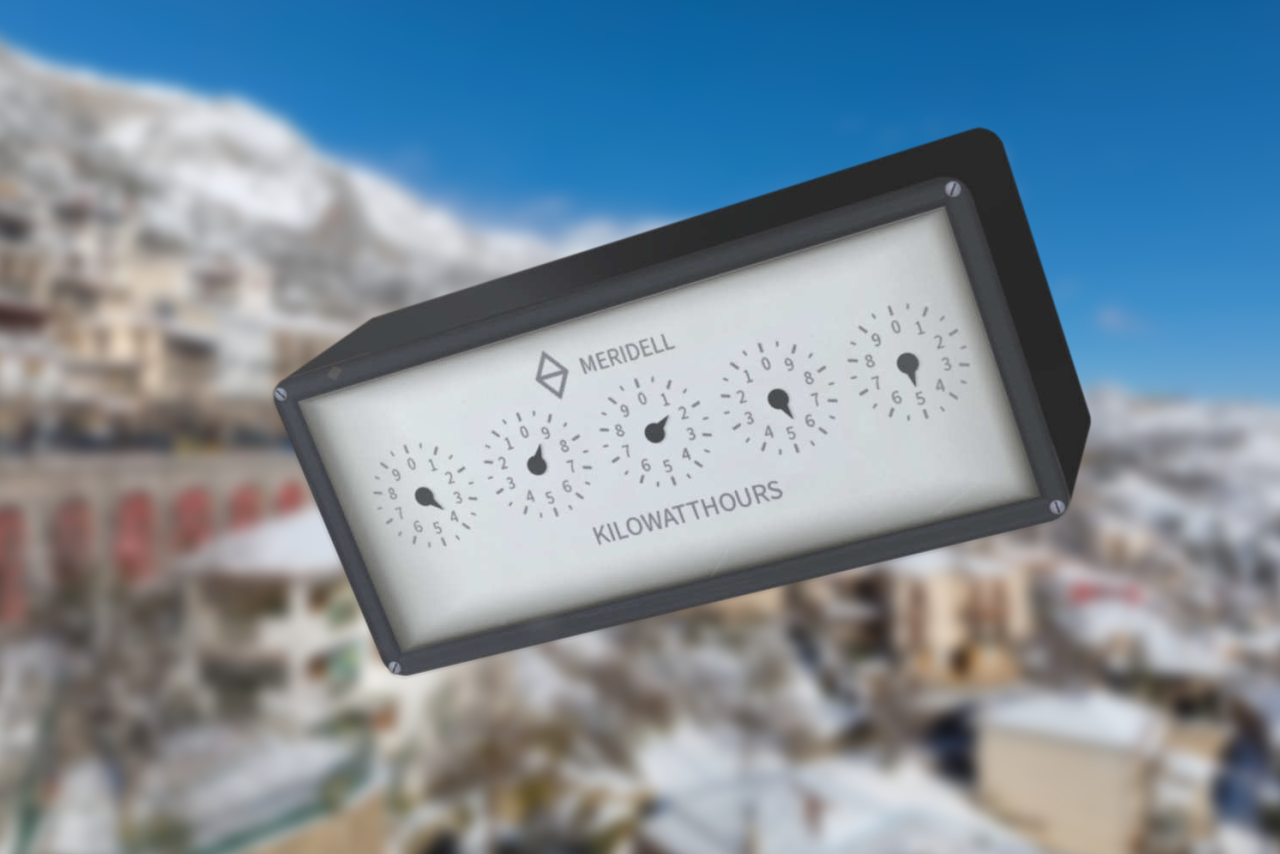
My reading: 39155,kWh
